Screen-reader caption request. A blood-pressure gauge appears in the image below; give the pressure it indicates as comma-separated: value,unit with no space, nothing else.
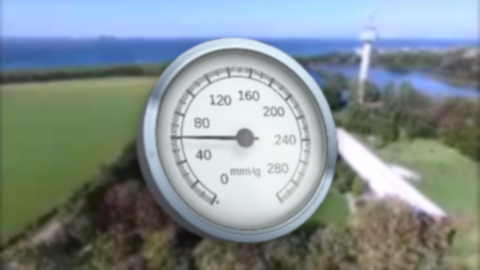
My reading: 60,mmHg
